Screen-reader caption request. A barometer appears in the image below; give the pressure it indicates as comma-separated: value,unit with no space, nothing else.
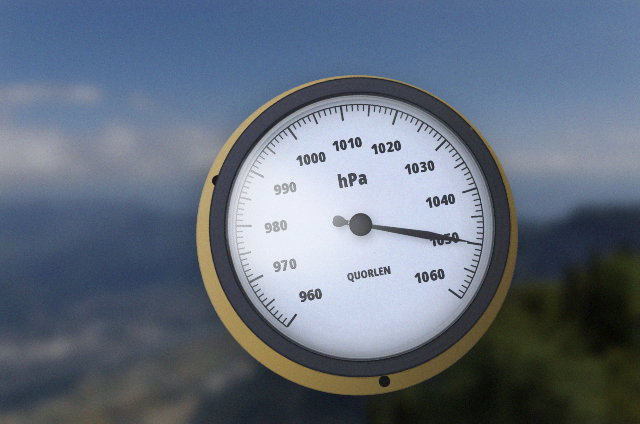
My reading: 1050,hPa
